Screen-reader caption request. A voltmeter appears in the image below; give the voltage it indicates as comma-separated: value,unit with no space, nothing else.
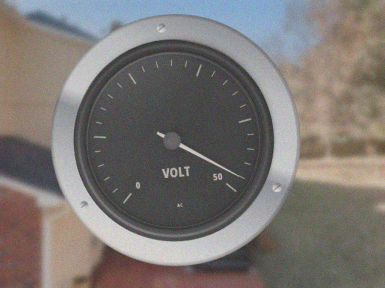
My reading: 48,V
